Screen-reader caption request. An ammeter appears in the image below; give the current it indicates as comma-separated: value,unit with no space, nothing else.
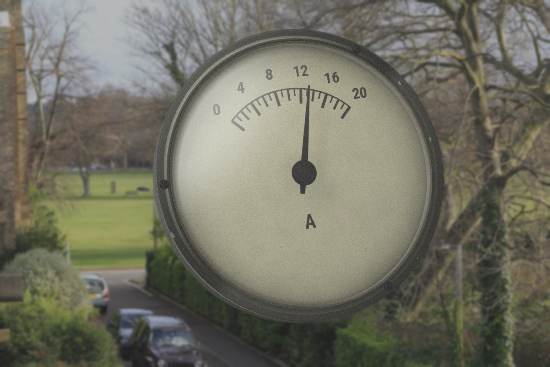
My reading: 13,A
